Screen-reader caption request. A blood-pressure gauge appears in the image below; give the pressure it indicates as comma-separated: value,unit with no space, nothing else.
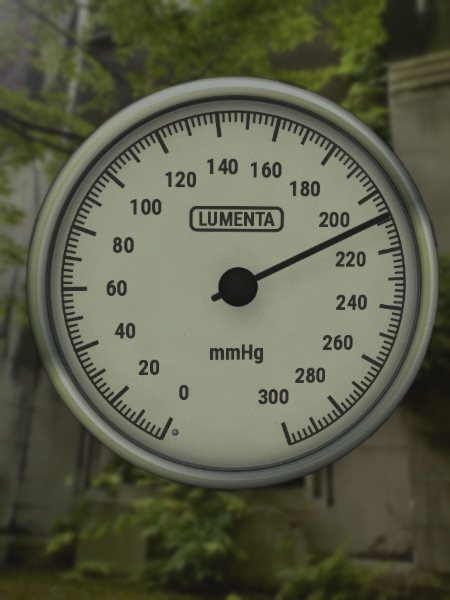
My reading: 208,mmHg
